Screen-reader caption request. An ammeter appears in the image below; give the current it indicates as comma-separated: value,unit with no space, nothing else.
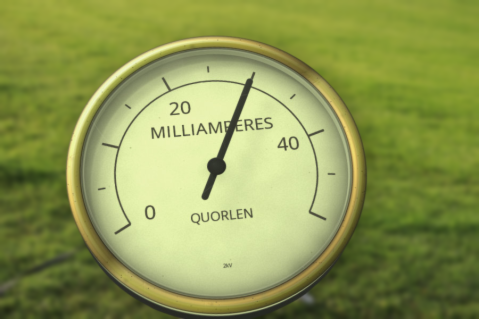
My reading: 30,mA
